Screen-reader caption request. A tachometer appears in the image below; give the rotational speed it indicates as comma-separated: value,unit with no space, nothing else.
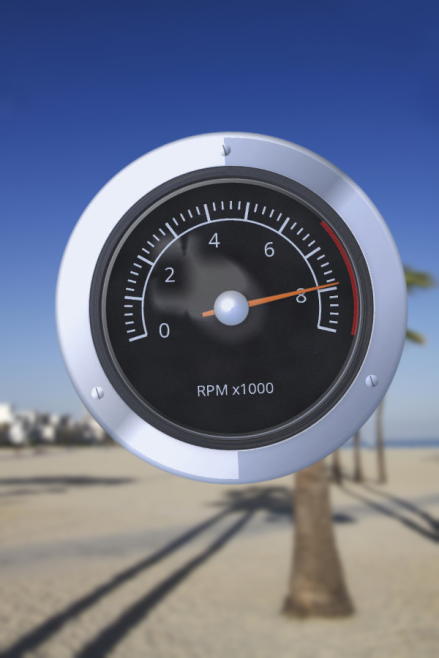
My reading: 7900,rpm
